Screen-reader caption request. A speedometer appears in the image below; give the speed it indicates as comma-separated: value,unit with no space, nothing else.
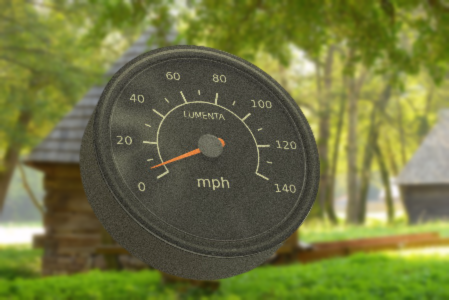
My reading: 5,mph
